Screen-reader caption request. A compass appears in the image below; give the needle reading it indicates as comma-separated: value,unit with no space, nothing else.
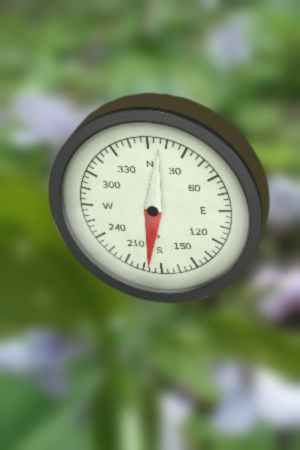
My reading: 190,°
